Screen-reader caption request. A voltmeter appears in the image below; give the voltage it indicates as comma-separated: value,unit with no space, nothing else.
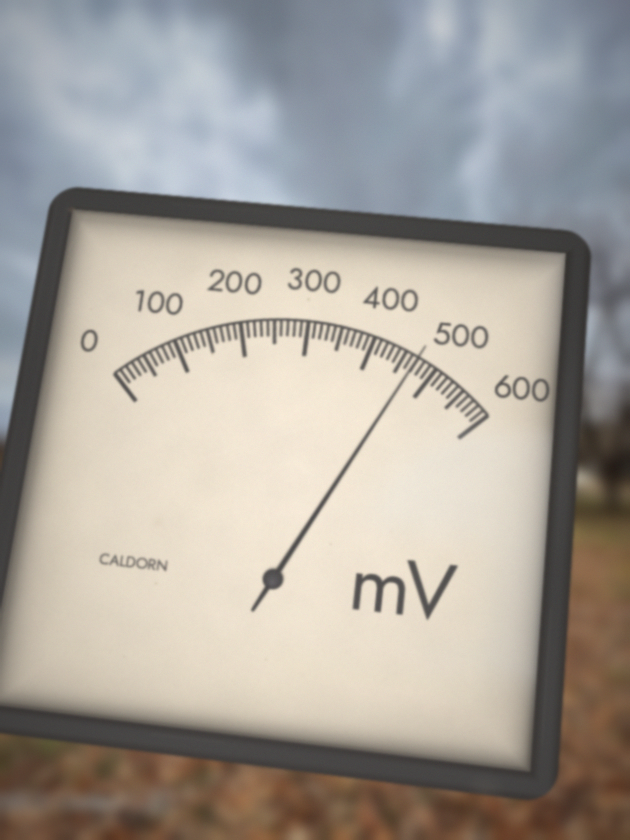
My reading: 470,mV
